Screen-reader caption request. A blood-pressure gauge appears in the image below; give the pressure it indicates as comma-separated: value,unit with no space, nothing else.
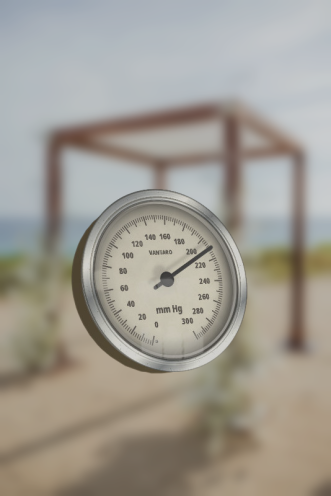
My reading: 210,mmHg
